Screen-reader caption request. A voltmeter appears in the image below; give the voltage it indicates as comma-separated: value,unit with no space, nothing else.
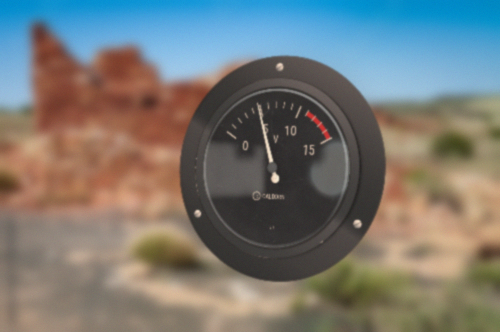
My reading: 5,V
